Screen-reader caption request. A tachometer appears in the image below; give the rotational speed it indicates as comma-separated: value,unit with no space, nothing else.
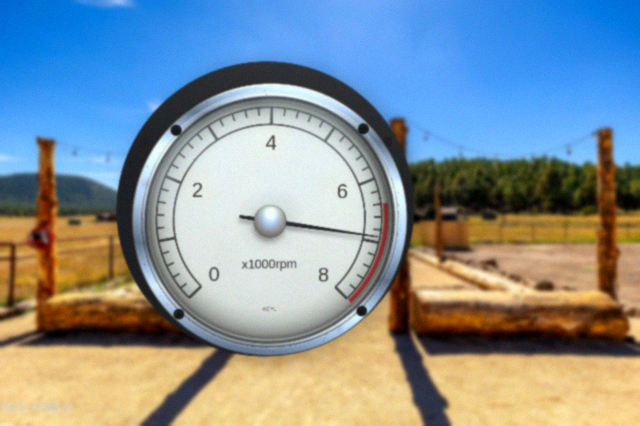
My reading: 6900,rpm
